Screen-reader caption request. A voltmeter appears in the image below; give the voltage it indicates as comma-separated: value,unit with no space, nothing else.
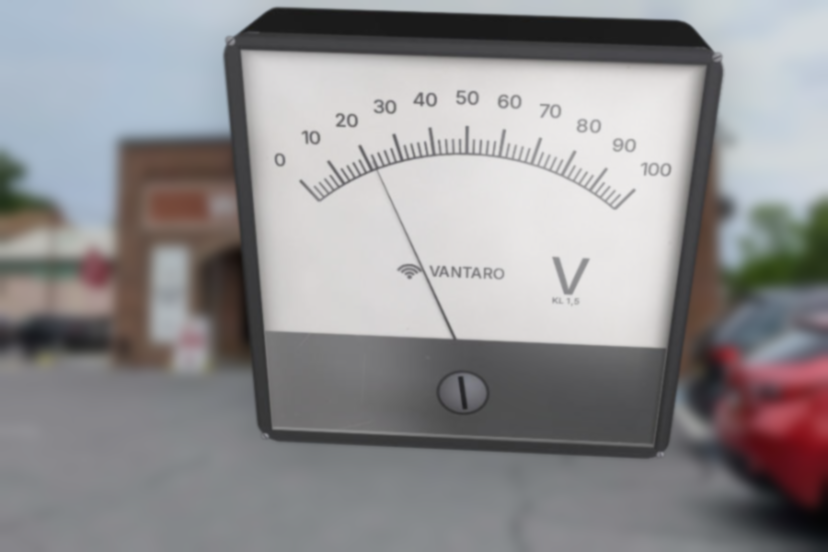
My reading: 22,V
